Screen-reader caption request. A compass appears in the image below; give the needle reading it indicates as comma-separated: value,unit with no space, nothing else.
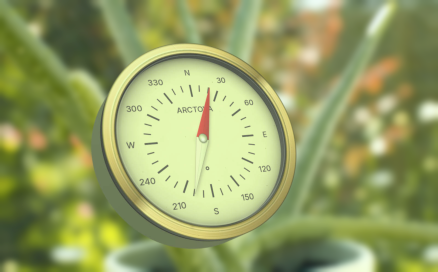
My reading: 20,°
